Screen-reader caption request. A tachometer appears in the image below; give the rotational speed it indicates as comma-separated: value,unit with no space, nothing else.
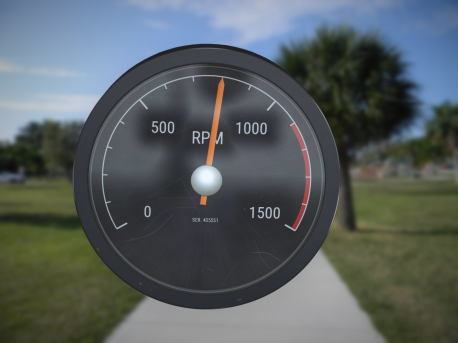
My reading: 800,rpm
